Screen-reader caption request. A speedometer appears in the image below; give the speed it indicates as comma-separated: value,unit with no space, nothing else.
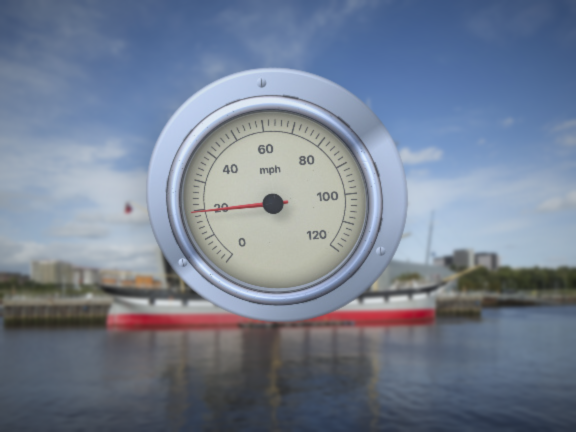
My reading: 20,mph
